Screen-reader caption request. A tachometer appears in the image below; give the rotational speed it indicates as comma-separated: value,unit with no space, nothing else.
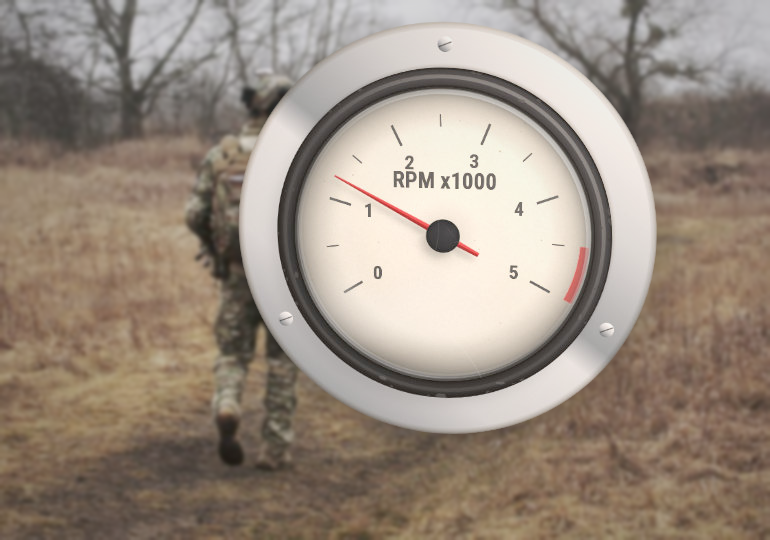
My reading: 1250,rpm
